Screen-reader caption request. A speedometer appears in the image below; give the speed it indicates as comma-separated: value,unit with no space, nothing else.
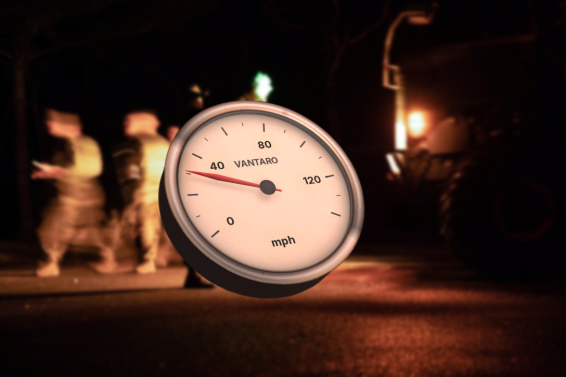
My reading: 30,mph
